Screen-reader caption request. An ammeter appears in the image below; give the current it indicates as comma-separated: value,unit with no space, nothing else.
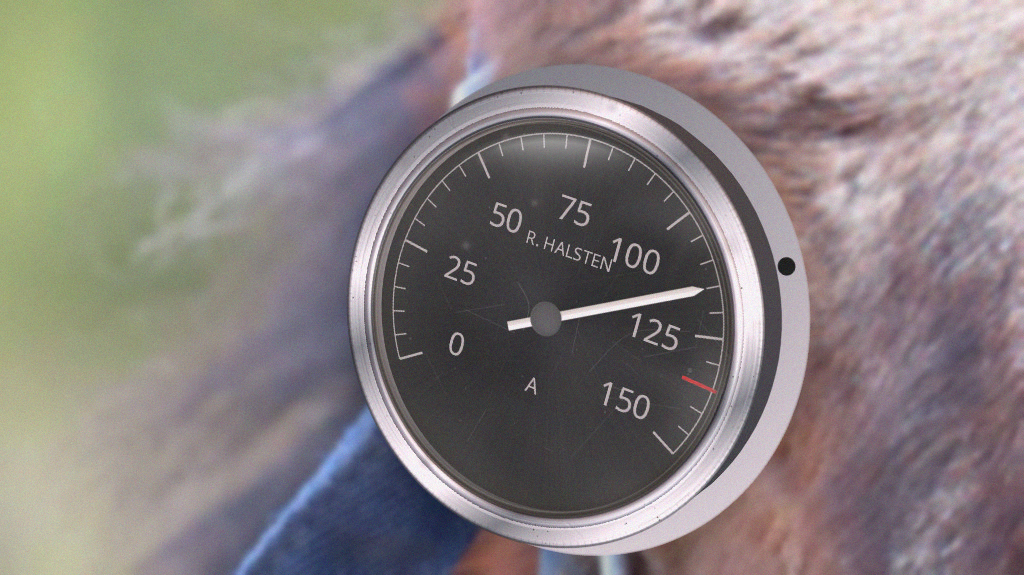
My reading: 115,A
